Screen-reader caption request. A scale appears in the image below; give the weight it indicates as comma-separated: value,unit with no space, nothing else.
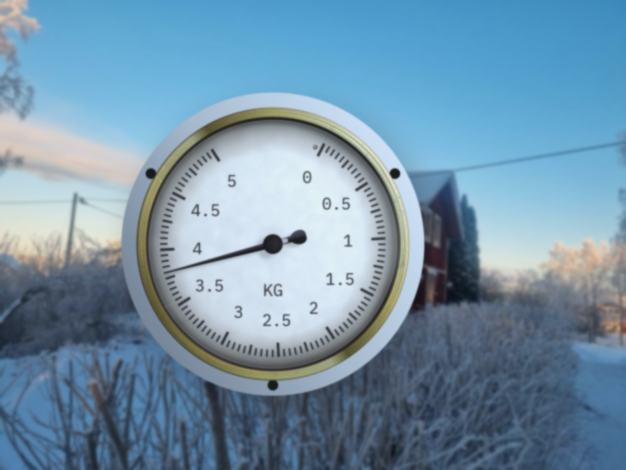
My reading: 3.8,kg
